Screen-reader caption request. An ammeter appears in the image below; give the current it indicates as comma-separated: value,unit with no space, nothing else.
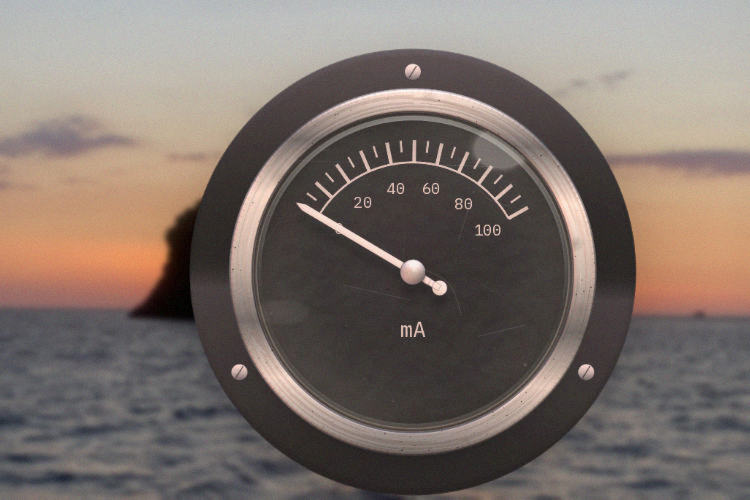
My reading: 0,mA
